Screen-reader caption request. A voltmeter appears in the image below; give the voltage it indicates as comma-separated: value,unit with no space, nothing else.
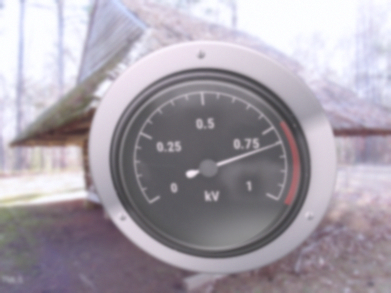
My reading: 0.8,kV
